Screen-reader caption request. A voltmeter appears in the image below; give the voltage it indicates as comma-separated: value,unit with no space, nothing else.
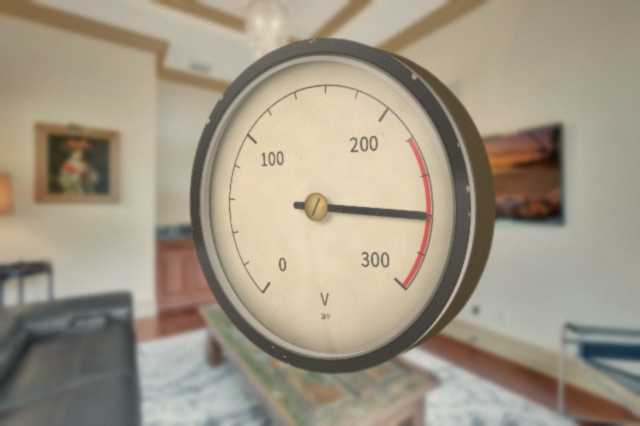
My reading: 260,V
